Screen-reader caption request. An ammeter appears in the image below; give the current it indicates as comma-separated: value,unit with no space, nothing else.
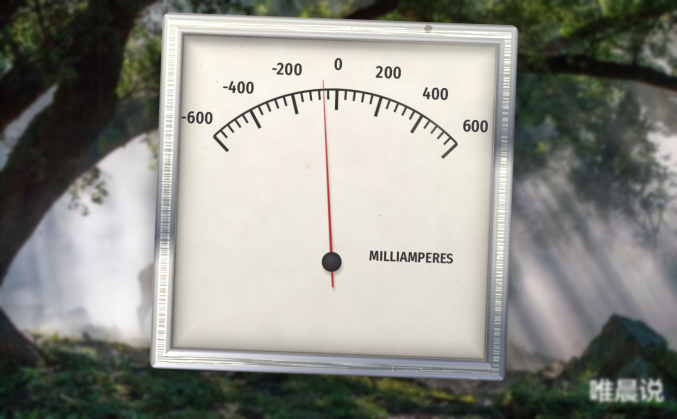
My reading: -60,mA
